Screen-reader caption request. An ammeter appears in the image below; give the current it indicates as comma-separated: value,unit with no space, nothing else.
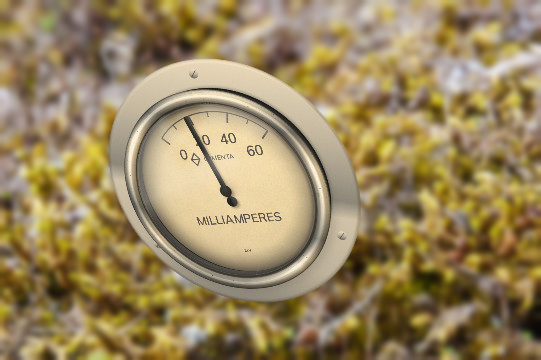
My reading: 20,mA
